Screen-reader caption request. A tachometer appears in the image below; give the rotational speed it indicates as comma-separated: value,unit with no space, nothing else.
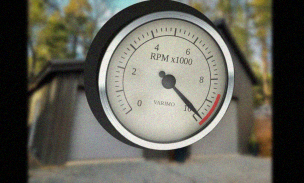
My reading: 9800,rpm
